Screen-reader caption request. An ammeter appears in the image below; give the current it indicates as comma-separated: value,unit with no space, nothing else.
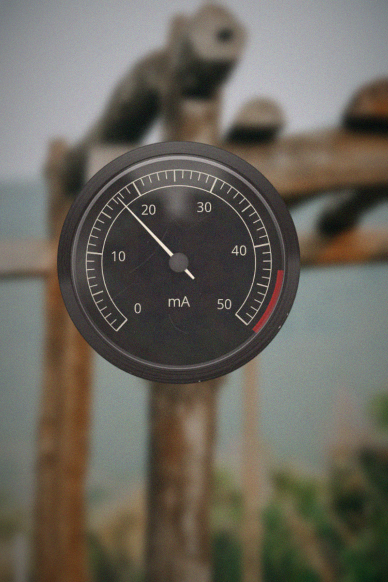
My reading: 17.5,mA
